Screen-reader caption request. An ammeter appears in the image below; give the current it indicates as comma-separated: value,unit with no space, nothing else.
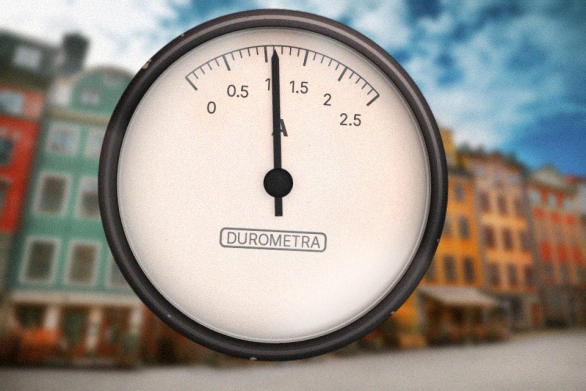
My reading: 1.1,A
